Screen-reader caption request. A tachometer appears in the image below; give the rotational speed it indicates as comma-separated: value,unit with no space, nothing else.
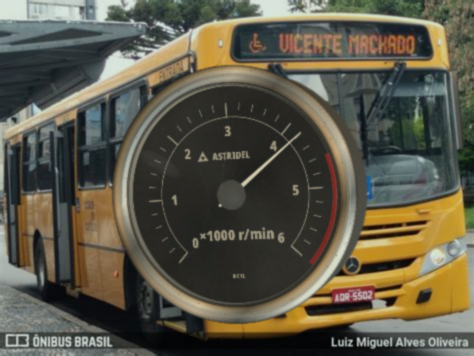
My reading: 4200,rpm
